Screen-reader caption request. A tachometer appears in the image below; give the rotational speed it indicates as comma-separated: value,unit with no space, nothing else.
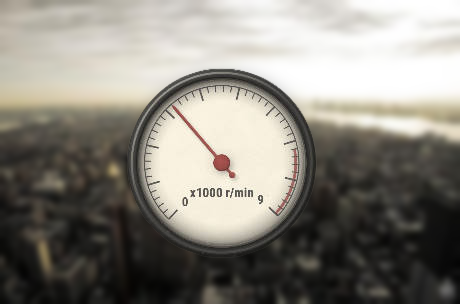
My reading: 3200,rpm
